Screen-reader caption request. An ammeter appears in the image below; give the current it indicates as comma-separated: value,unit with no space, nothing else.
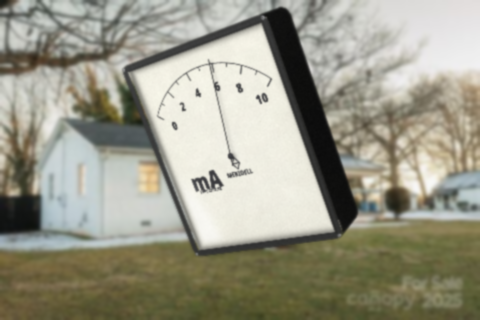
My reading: 6,mA
